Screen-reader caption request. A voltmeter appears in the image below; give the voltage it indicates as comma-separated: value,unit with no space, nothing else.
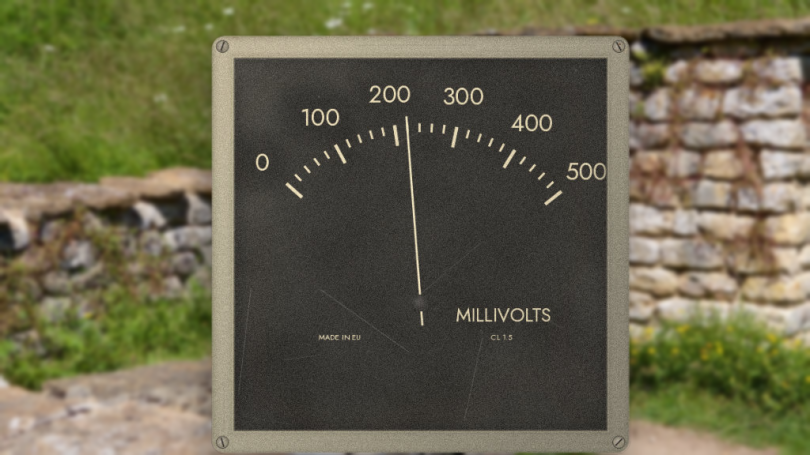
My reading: 220,mV
